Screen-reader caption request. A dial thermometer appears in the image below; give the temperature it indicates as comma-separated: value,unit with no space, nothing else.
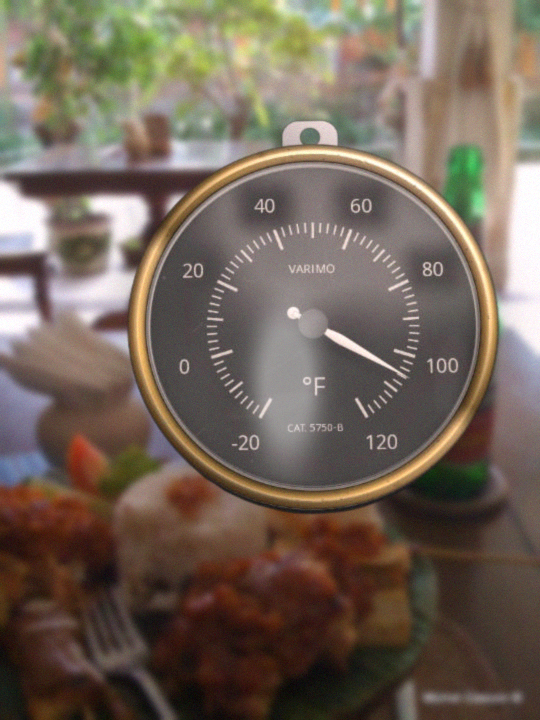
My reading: 106,°F
